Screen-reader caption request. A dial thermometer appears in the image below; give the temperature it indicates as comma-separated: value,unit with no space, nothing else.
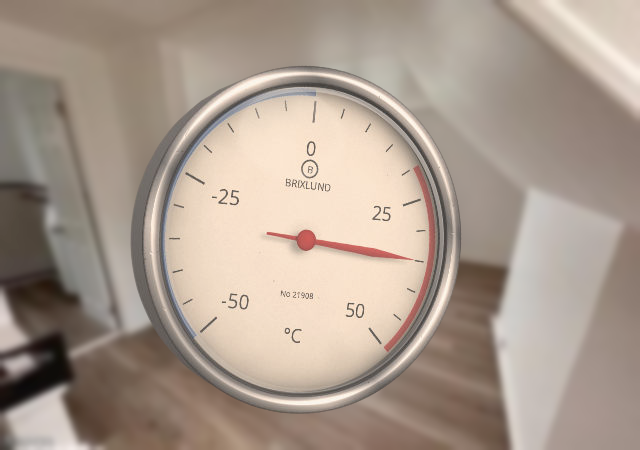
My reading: 35,°C
